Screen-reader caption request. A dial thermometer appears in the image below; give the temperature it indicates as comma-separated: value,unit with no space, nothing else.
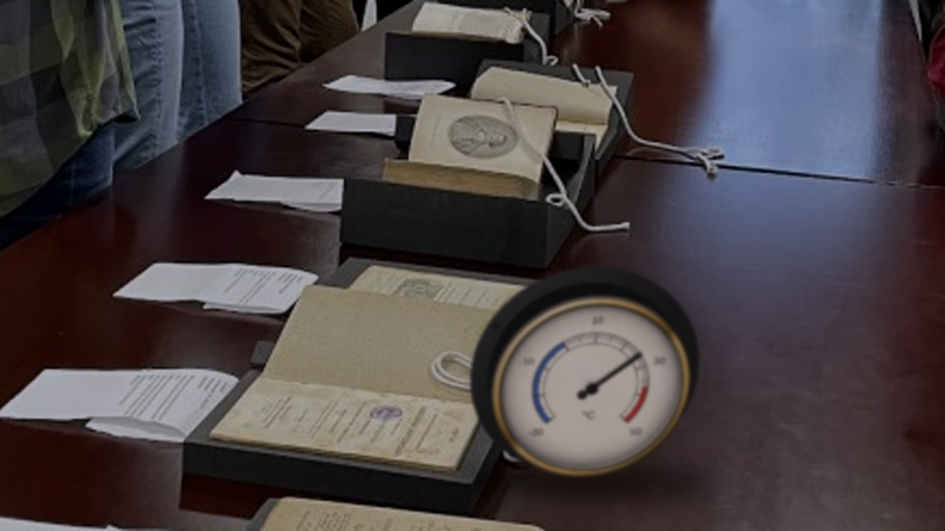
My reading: 25,°C
